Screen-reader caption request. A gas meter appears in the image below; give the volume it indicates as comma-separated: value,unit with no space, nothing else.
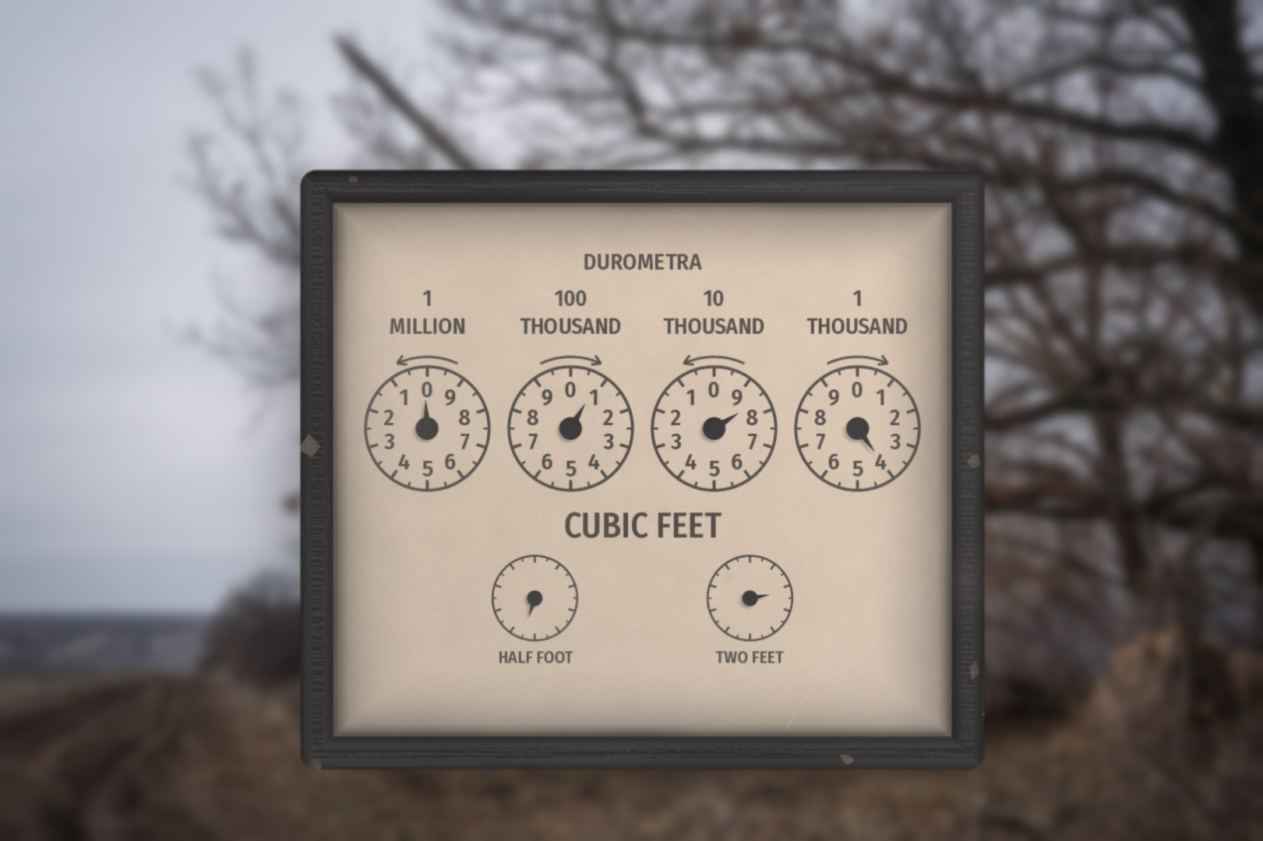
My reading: 8400,ft³
